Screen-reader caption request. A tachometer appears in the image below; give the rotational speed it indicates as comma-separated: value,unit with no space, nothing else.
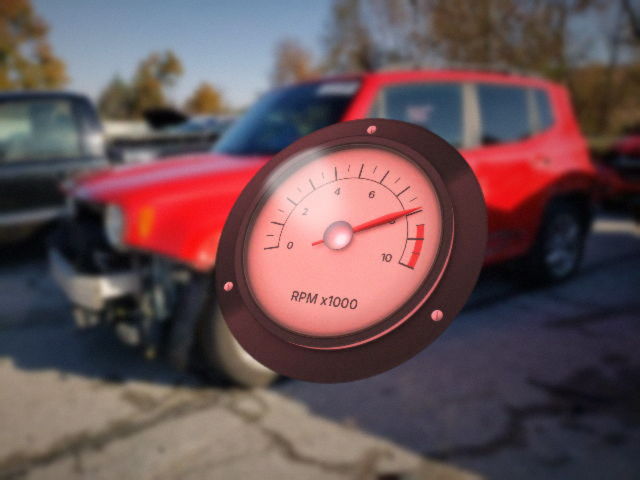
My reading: 8000,rpm
